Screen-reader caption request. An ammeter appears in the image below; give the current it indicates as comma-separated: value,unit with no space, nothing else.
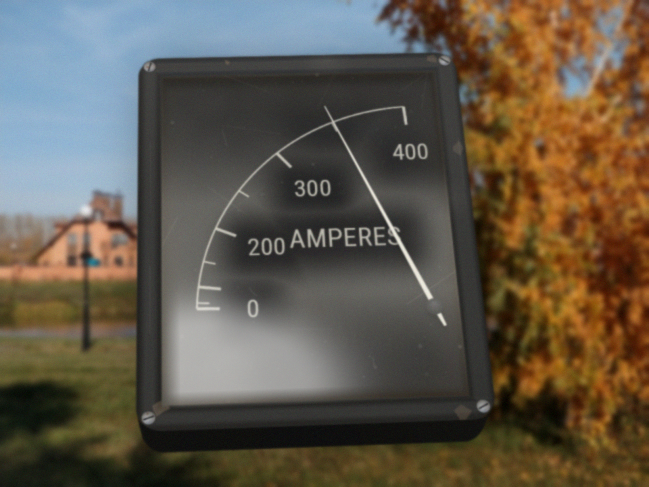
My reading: 350,A
